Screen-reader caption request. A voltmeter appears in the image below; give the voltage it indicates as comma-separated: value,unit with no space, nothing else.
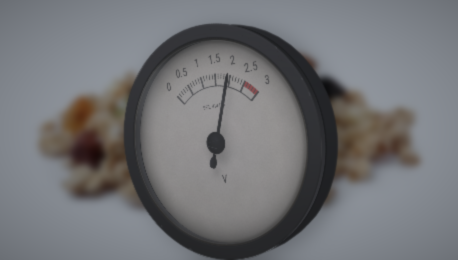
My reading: 2,V
